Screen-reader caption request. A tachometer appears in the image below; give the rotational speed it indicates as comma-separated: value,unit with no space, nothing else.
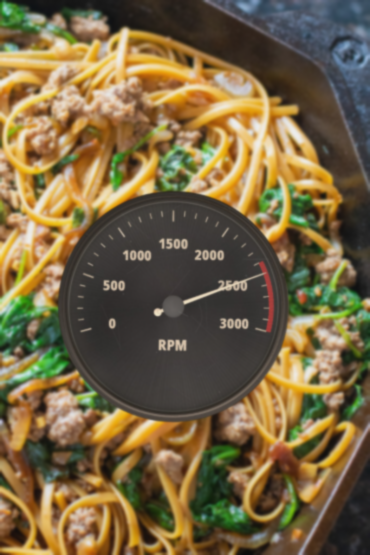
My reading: 2500,rpm
